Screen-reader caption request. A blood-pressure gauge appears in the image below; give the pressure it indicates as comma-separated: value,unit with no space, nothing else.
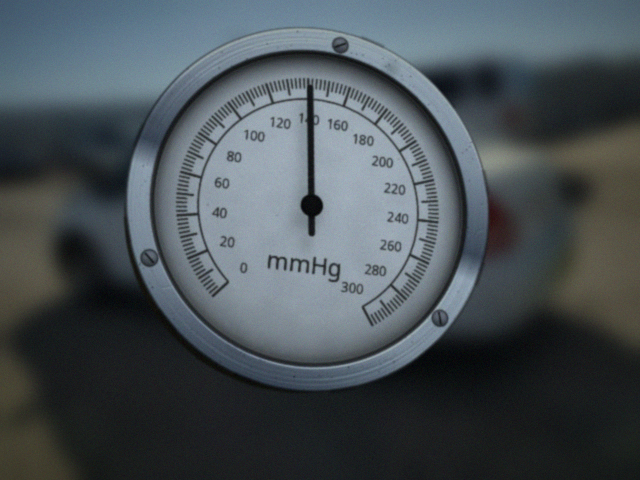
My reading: 140,mmHg
